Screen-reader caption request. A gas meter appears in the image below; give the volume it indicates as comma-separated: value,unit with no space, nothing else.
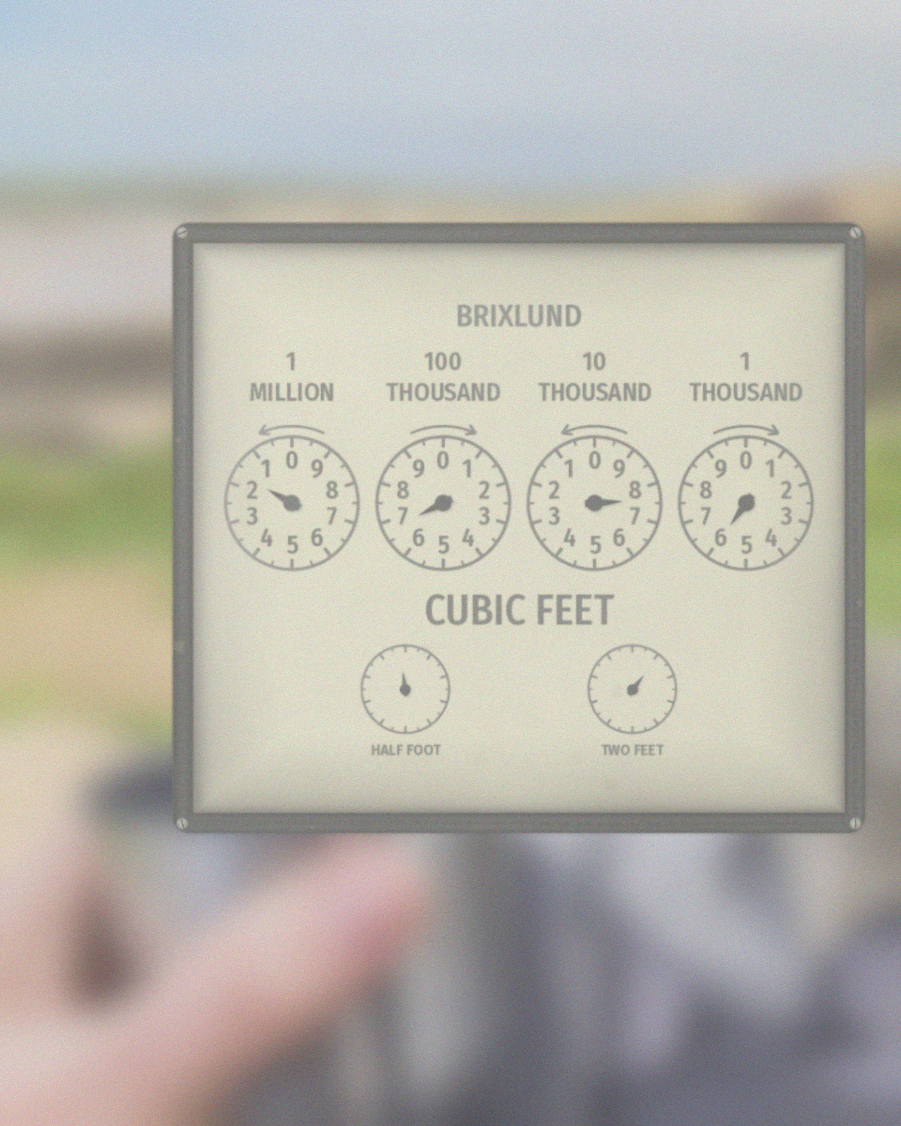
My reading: 167600,ft³
